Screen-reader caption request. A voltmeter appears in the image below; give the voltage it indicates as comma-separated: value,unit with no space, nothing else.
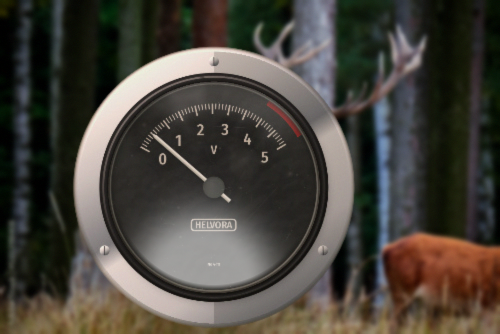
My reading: 0.5,V
